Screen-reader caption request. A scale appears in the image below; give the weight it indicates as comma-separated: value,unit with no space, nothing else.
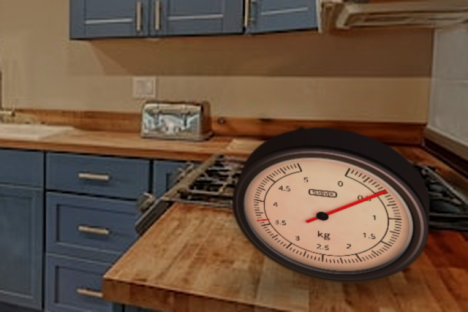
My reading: 0.5,kg
